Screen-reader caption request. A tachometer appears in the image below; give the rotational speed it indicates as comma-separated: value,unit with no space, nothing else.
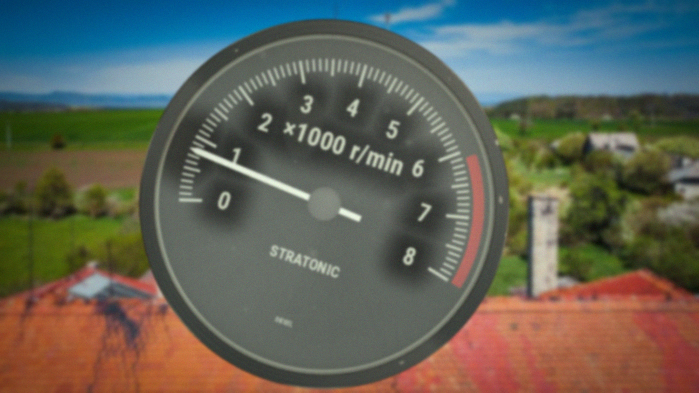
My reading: 800,rpm
